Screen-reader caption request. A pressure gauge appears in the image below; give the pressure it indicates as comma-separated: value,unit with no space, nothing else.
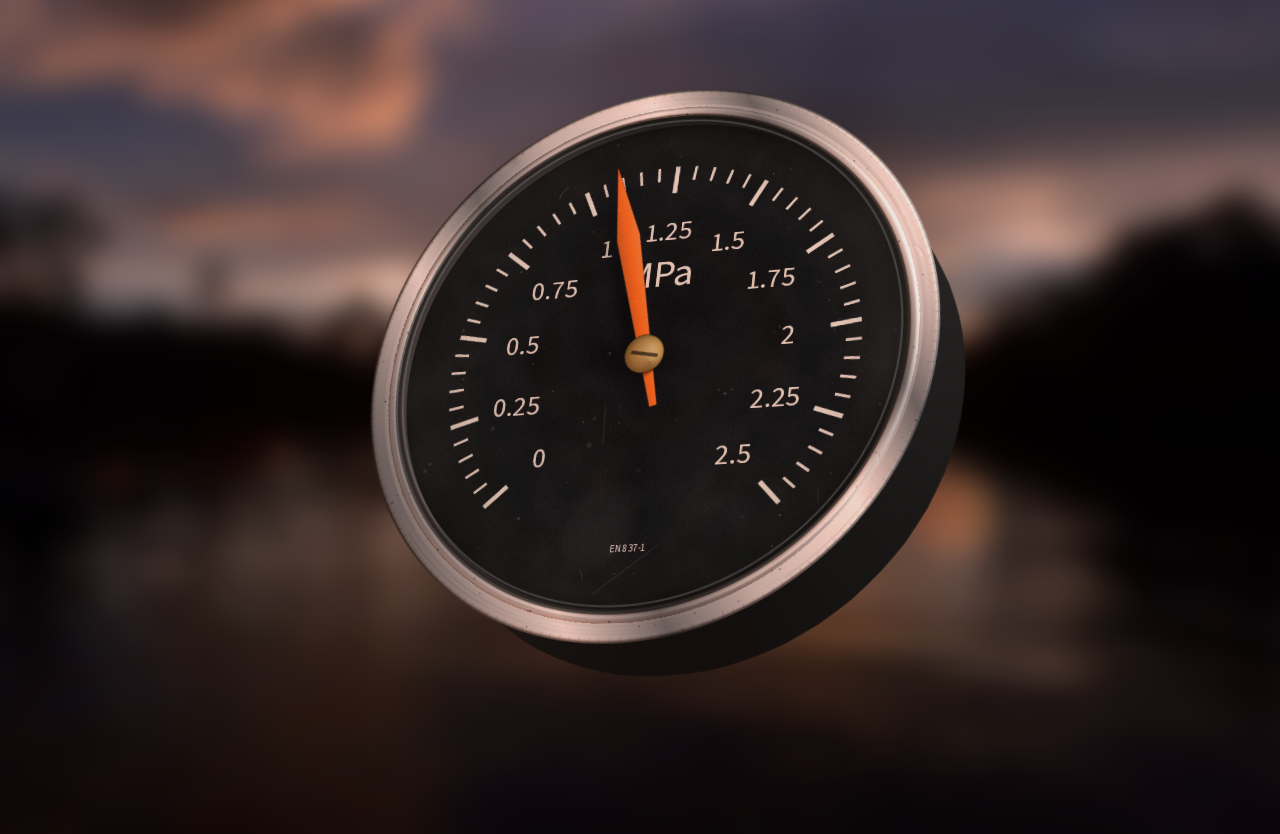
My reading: 1.1,MPa
